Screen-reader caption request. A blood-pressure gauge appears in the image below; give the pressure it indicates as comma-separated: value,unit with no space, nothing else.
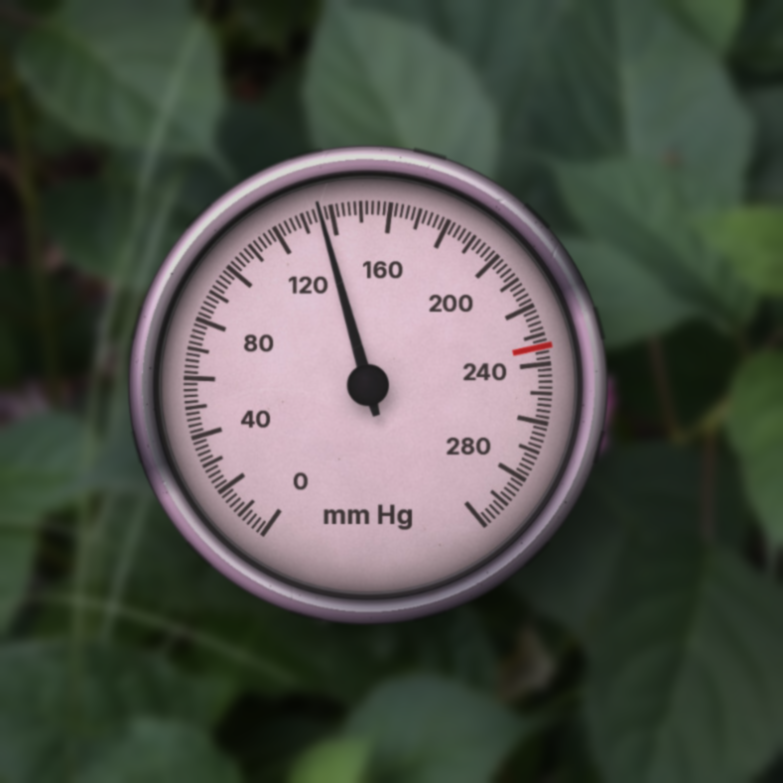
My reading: 136,mmHg
